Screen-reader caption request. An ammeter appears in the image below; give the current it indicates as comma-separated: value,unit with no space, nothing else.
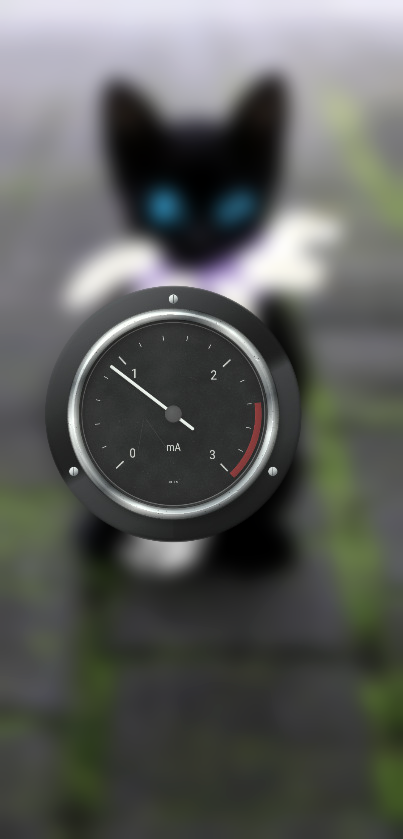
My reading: 0.9,mA
